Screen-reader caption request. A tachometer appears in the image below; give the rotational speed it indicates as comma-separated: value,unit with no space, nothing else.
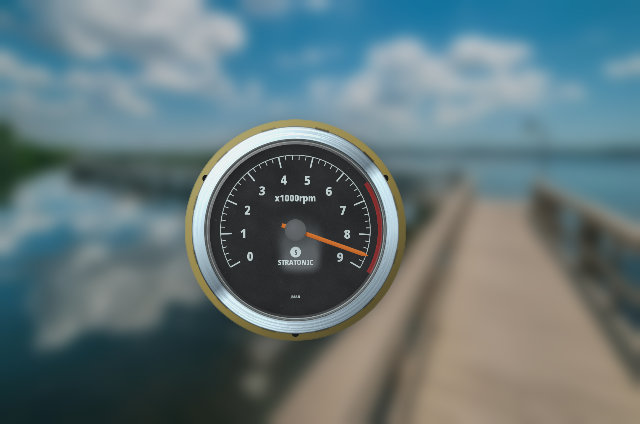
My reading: 8600,rpm
